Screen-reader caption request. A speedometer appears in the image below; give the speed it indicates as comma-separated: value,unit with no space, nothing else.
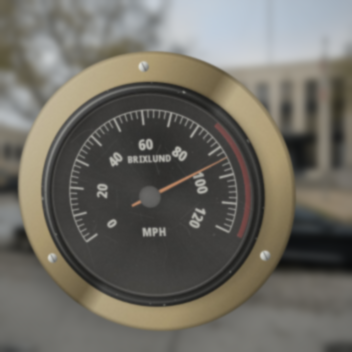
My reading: 94,mph
